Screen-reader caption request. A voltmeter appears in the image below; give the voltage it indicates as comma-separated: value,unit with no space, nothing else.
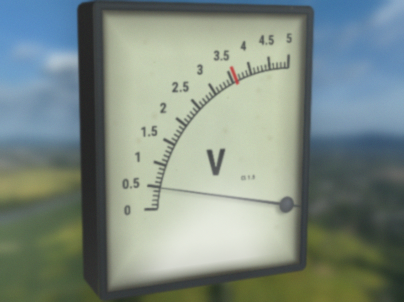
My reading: 0.5,V
